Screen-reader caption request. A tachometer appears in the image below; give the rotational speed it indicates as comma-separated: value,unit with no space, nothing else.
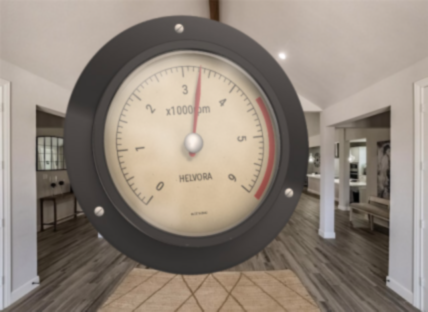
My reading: 3300,rpm
